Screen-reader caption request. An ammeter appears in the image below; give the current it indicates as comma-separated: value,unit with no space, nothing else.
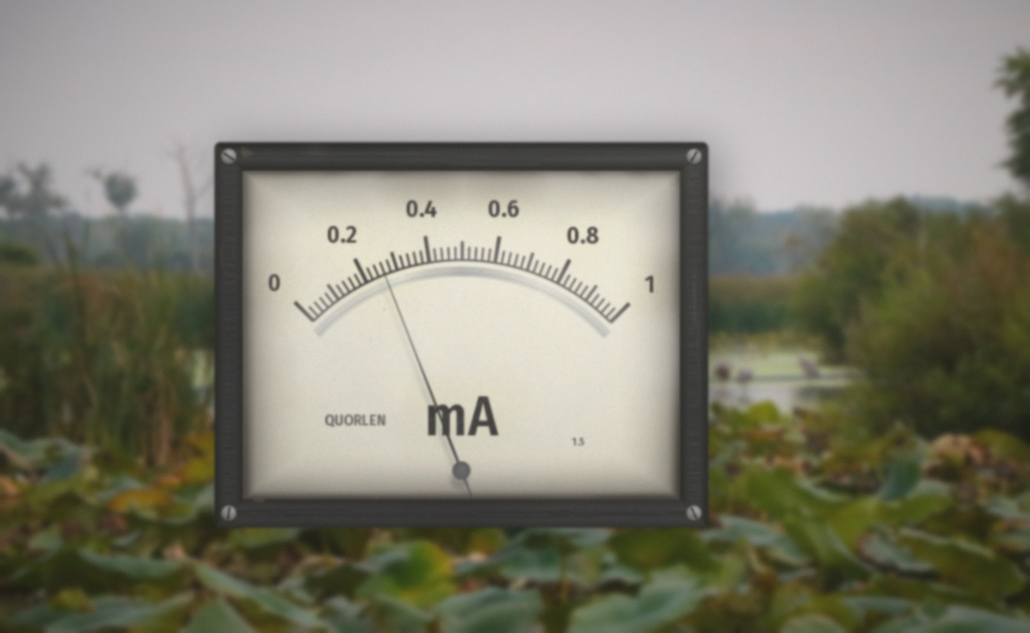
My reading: 0.26,mA
